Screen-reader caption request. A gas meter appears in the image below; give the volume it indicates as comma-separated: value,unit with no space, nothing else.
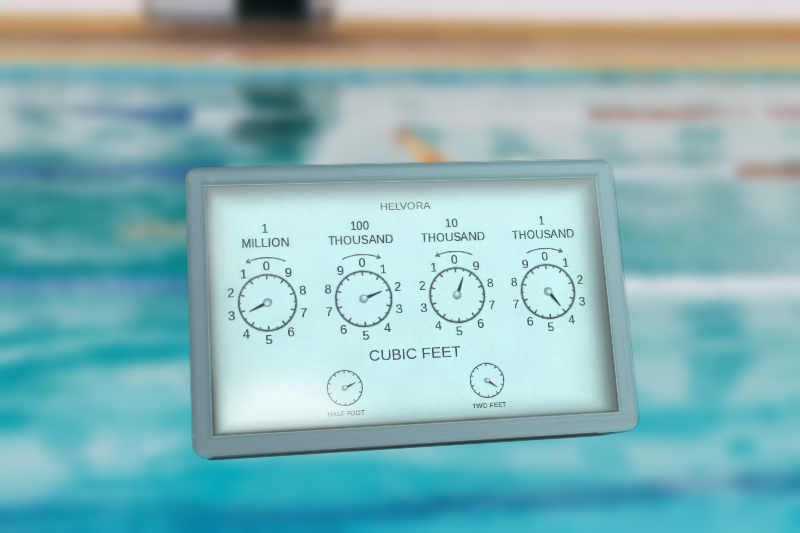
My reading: 319400,ft³
